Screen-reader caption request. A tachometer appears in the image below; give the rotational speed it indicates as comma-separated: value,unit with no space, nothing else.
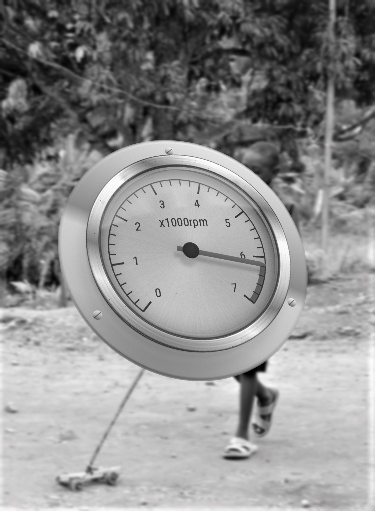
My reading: 6200,rpm
